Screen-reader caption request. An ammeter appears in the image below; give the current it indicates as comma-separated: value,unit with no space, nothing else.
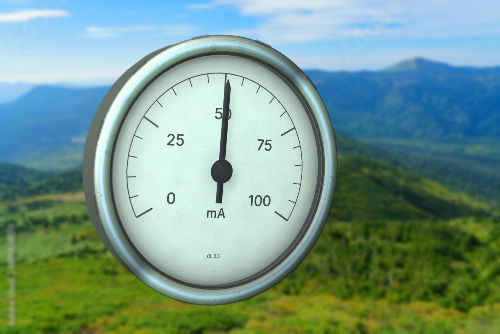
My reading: 50,mA
